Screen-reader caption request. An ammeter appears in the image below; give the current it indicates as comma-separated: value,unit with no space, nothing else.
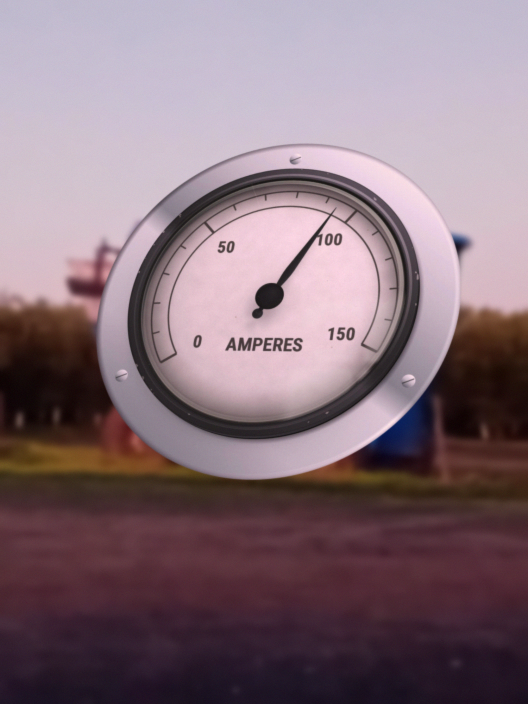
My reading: 95,A
